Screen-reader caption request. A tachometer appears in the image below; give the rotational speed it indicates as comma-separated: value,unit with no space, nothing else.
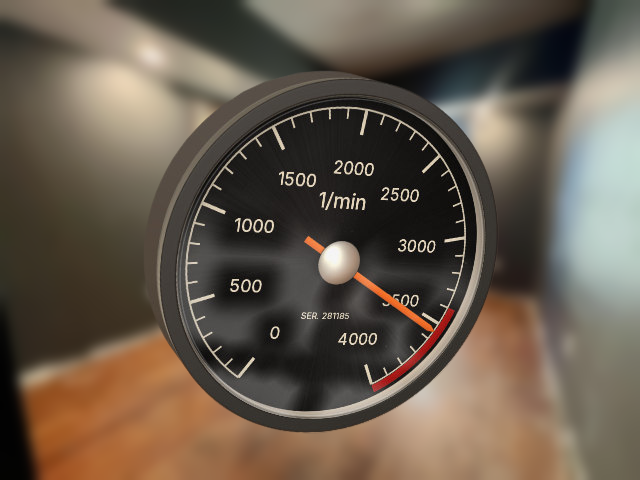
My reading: 3550,rpm
